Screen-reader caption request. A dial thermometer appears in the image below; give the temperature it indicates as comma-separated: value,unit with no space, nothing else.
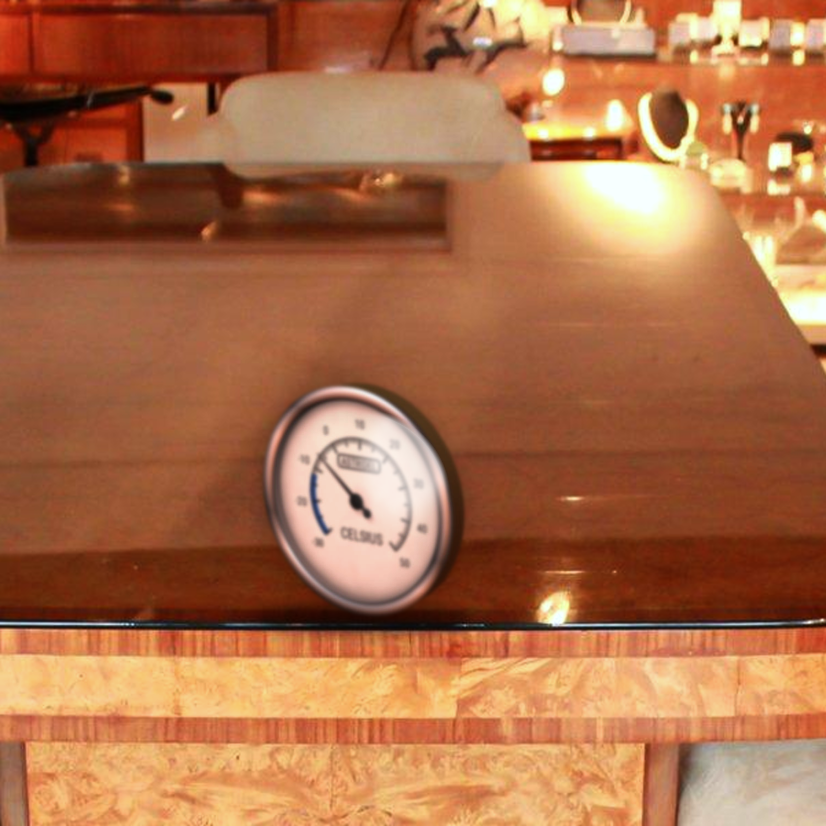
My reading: -5,°C
